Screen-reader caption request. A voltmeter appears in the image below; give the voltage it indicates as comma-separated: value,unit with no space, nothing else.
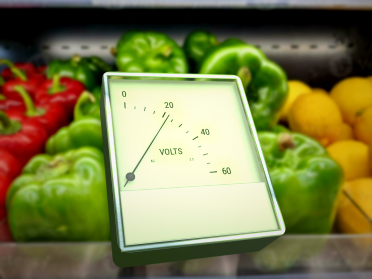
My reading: 22.5,V
